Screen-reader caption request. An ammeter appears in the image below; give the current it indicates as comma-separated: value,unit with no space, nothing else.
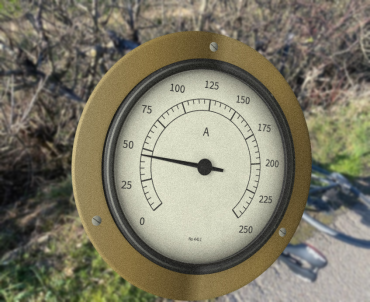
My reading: 45,A
